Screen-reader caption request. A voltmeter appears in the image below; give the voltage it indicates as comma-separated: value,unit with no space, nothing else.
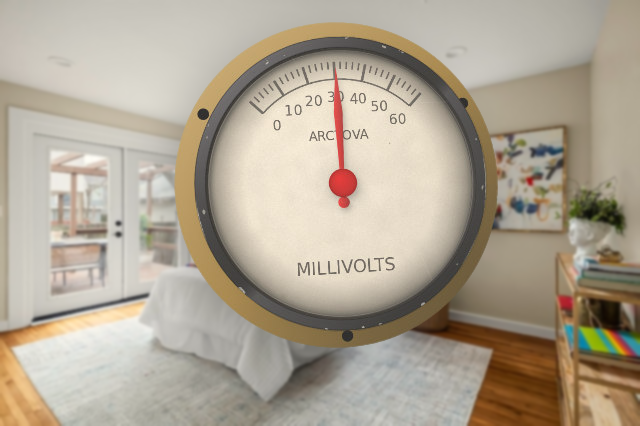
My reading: 30,mV
